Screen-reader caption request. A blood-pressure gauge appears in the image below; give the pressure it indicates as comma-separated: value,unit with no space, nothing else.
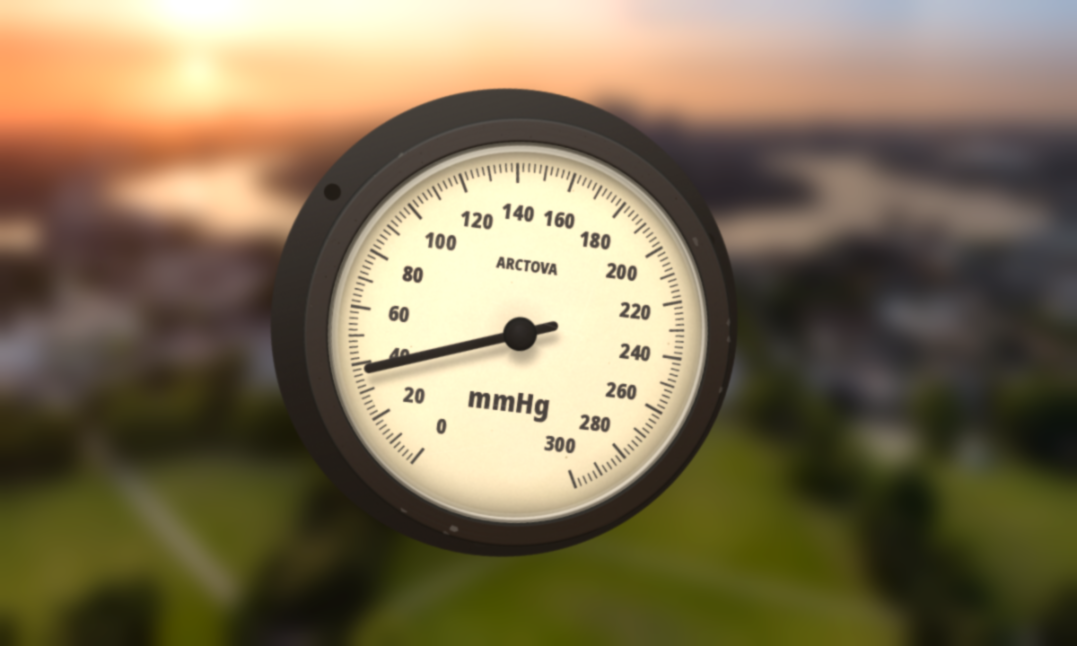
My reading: 38,mmHg
